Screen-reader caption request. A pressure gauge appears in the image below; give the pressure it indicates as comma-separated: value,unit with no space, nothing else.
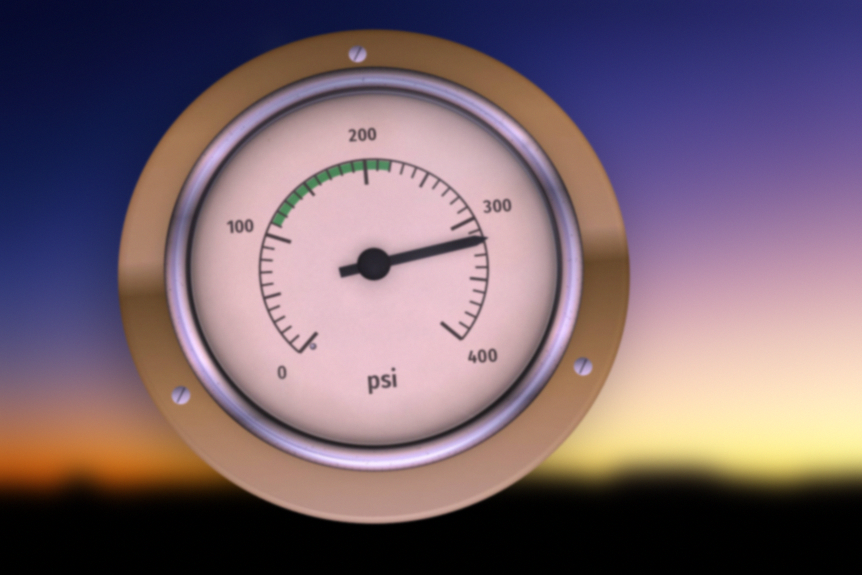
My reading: 320,psi
